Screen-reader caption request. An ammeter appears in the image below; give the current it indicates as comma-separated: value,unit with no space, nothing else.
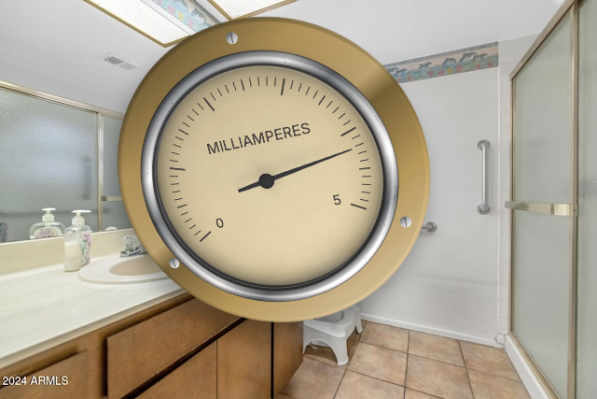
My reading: 4.2,mA
